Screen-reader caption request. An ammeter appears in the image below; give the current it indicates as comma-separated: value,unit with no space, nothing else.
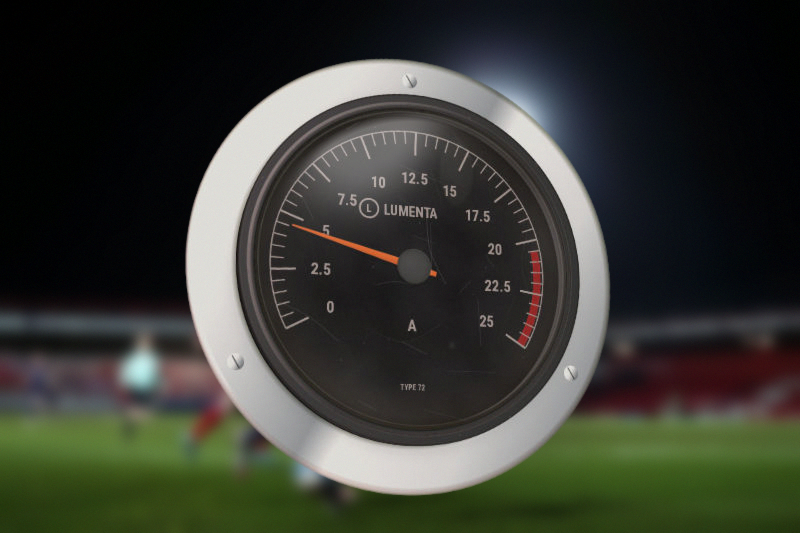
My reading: 4.5,A
